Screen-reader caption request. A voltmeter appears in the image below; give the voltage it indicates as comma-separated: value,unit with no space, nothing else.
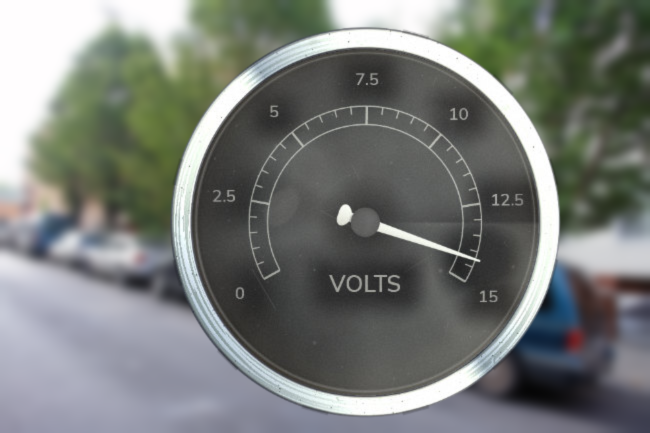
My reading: 14.25,V
